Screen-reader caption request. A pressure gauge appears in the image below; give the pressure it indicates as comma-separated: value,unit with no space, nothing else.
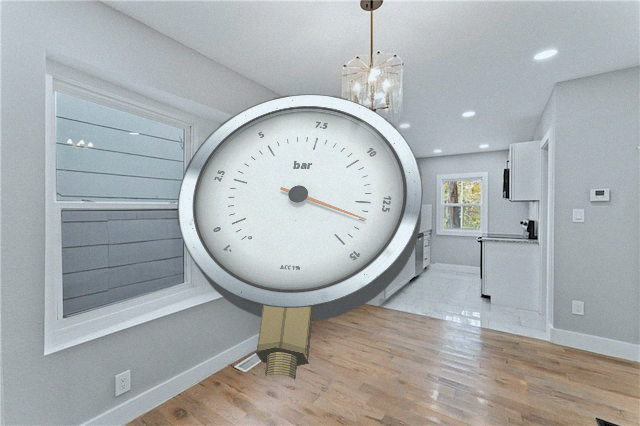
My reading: 13.5,bar
